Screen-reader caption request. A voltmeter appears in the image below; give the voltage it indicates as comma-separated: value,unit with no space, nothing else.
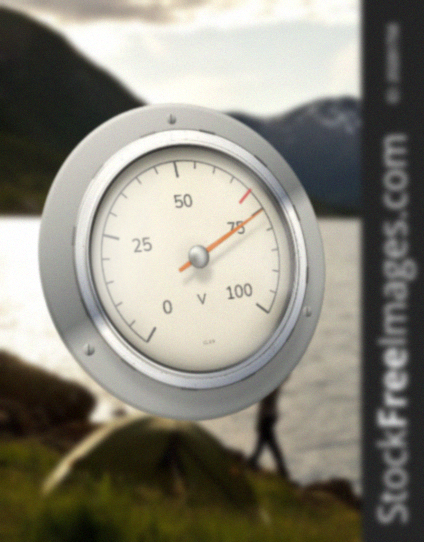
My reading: 75,V
